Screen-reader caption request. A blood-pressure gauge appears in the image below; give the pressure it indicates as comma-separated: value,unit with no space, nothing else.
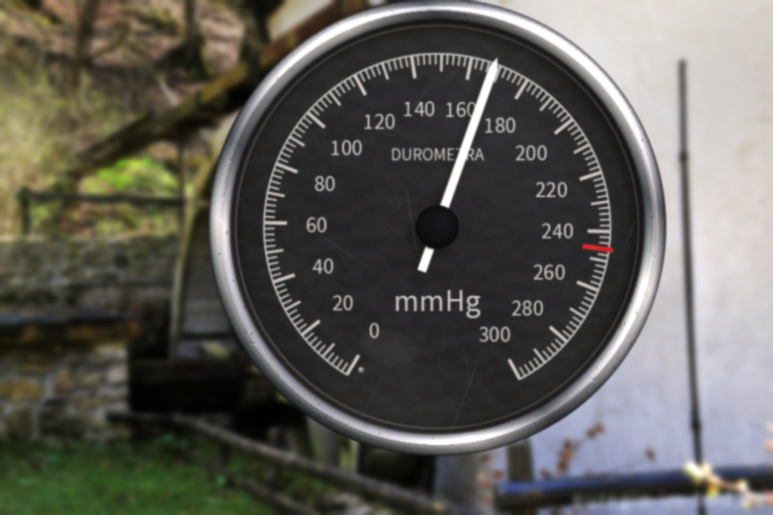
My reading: 168,mmHg
